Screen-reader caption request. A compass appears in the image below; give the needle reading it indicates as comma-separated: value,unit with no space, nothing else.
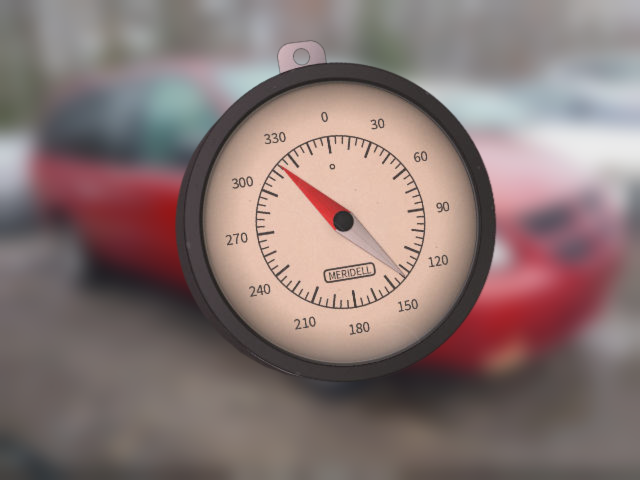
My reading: 320,°
